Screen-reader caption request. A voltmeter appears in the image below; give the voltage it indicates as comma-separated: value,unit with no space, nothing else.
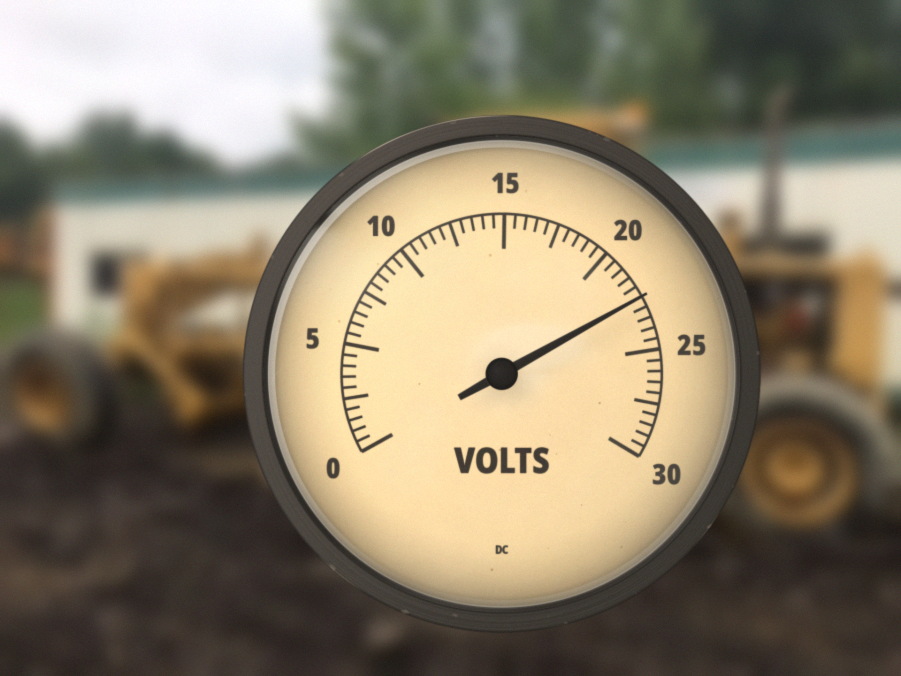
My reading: 22.5,V
